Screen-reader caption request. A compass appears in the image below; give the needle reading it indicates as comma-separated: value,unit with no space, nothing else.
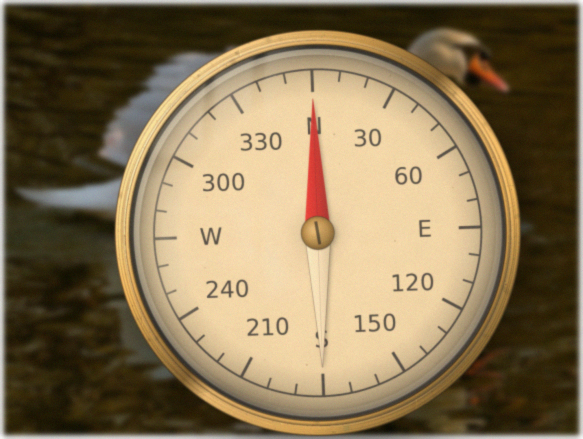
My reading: 0,°
